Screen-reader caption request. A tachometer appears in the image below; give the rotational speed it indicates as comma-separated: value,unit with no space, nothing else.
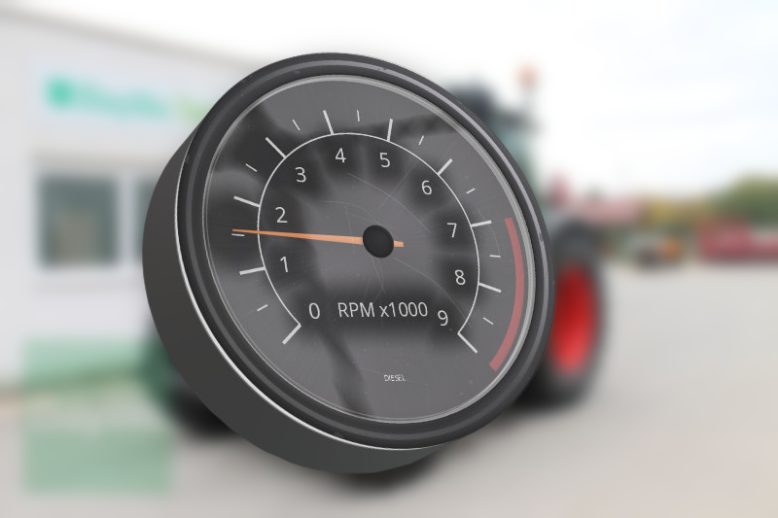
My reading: 1500,rpm
